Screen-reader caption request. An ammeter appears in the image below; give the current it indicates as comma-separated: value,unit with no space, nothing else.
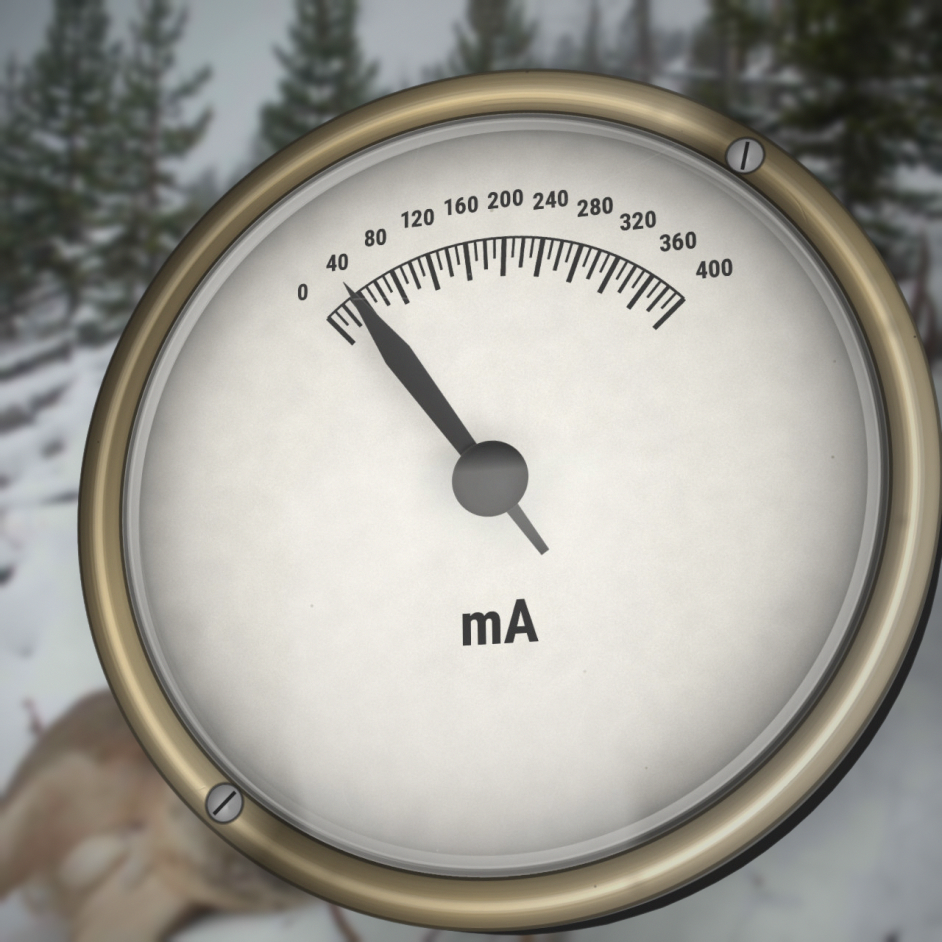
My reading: 35,mA
